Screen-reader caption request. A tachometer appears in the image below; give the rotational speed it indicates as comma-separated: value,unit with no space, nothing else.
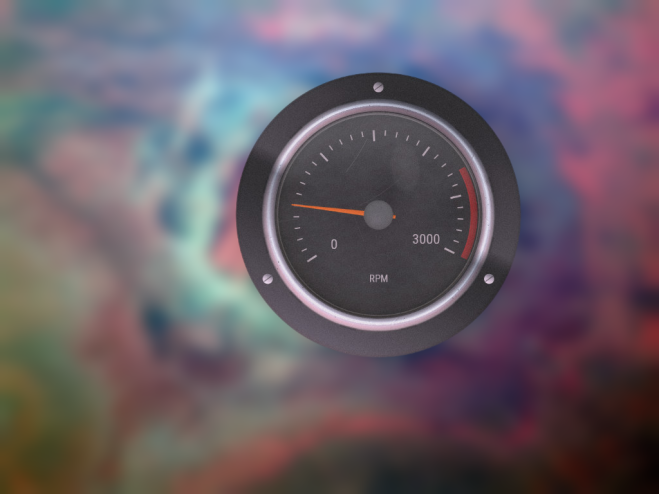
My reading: 500,rpm
